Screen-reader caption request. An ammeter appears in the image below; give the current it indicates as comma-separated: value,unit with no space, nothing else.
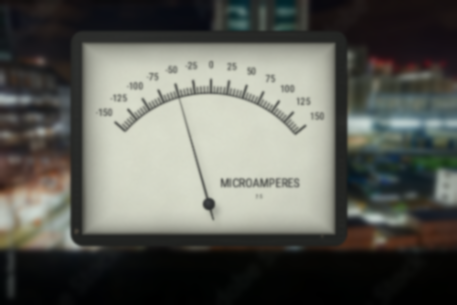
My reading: -50,µA
